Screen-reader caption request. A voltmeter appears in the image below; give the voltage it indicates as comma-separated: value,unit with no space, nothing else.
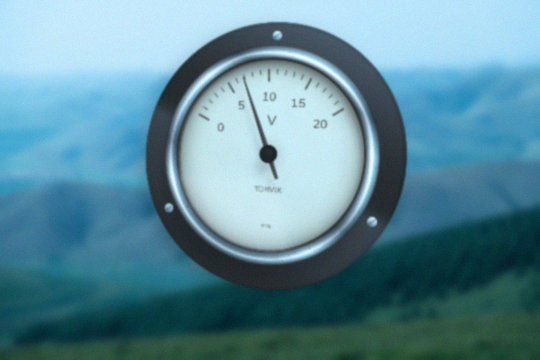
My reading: 7,V
